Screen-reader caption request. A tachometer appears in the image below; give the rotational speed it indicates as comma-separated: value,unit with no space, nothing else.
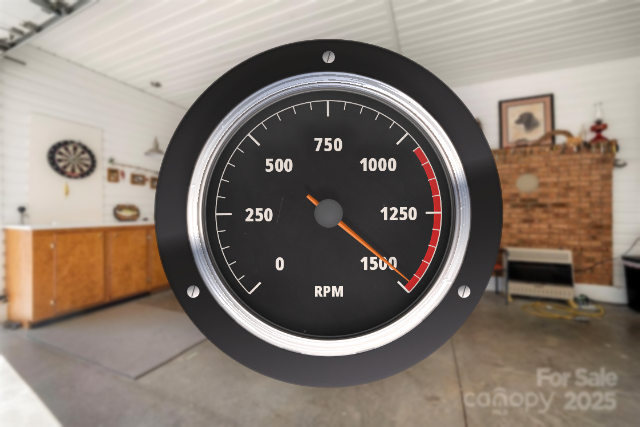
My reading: 1475,rpm
